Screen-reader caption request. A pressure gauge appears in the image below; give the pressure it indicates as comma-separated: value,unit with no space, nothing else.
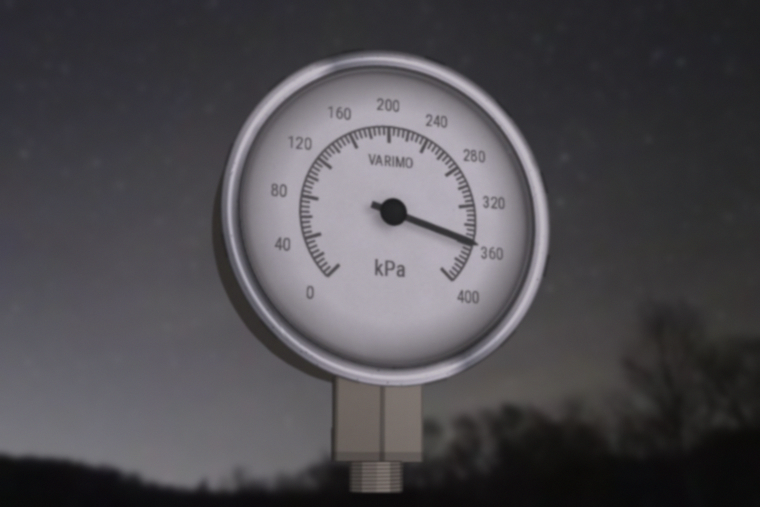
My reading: 360,kPa
